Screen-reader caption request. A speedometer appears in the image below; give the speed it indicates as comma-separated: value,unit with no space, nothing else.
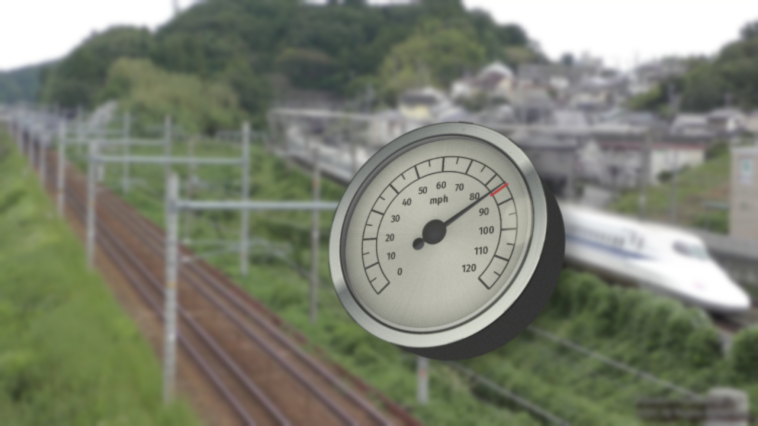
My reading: 85,mph
